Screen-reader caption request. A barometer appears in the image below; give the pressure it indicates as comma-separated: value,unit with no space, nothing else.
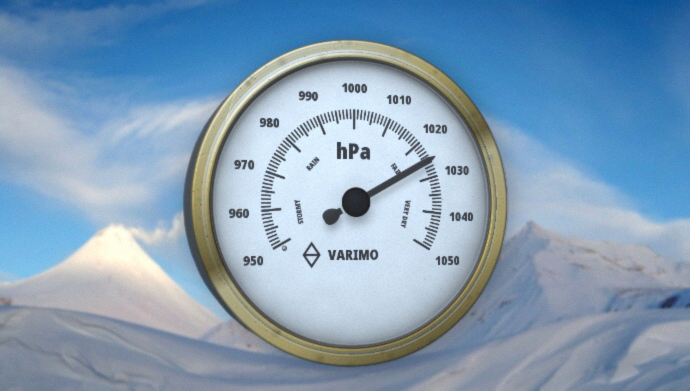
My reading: 1025,hPa
